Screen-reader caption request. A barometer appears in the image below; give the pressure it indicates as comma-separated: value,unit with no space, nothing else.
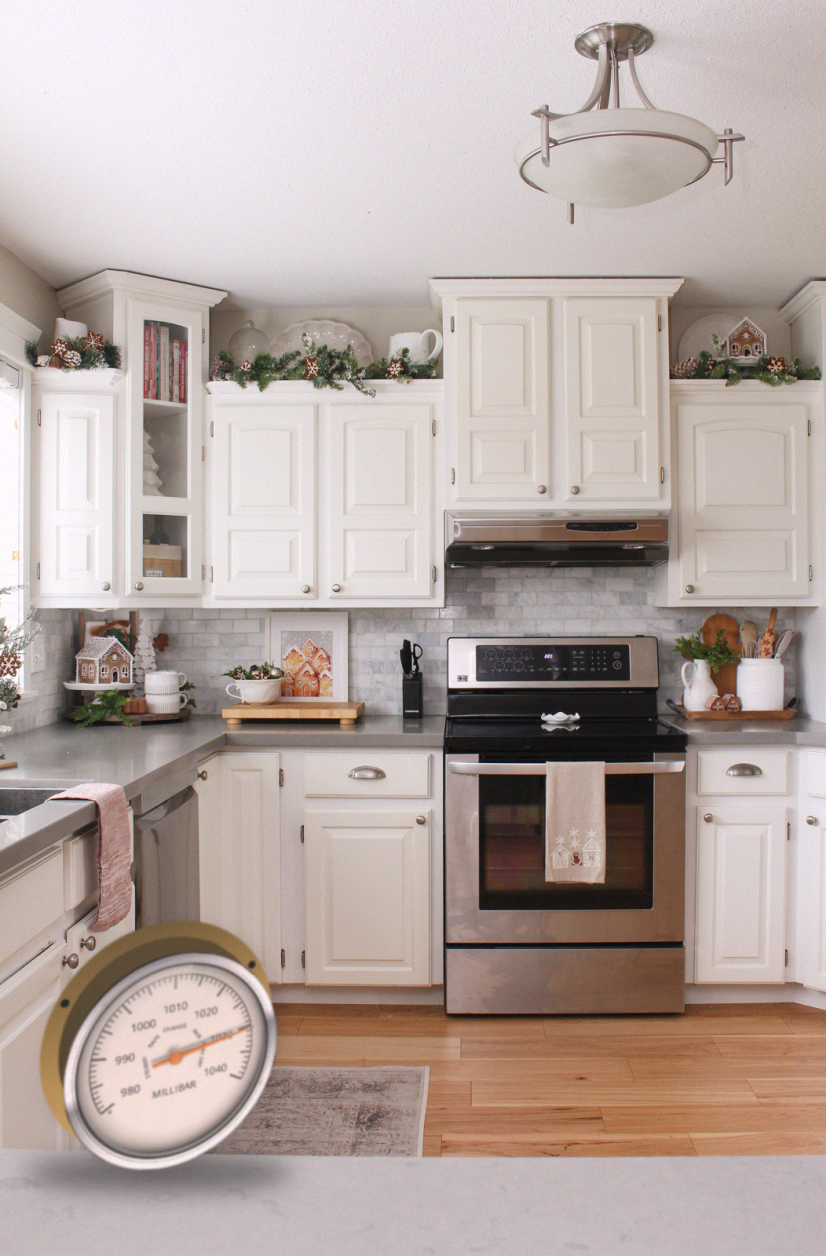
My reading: 1030,mbar
